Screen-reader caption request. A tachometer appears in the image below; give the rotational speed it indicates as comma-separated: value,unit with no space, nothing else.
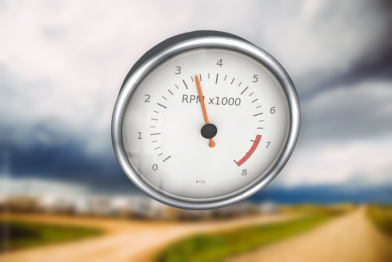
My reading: 3375,rpm
